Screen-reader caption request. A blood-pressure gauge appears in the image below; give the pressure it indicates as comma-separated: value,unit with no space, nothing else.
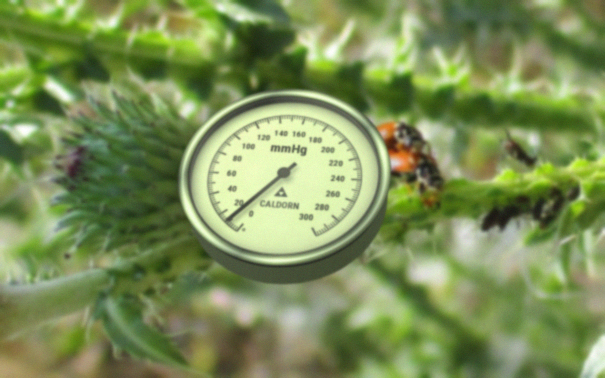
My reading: 10,mmHg
